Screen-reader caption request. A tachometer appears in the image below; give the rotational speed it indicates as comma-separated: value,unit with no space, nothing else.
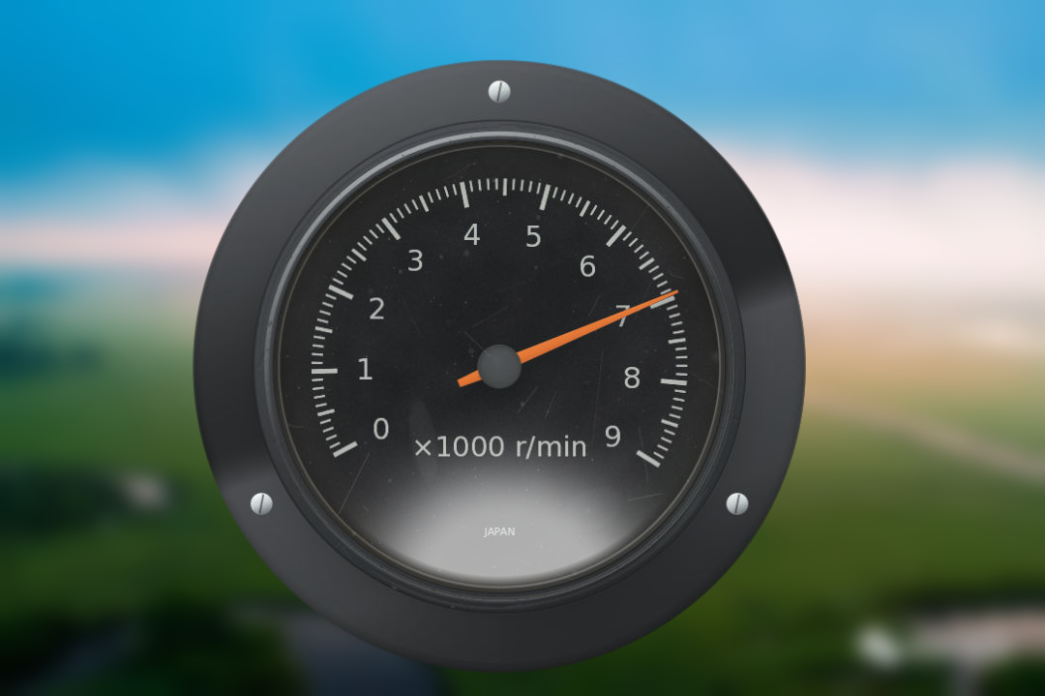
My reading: 6950,rpm
